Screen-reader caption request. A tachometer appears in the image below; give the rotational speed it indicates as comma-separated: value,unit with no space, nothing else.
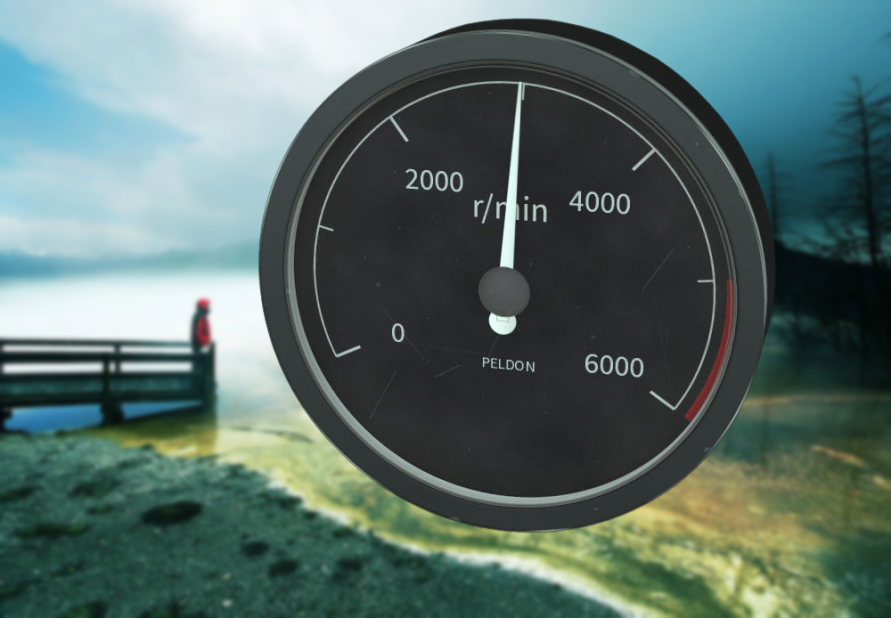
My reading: 3000,rpm
